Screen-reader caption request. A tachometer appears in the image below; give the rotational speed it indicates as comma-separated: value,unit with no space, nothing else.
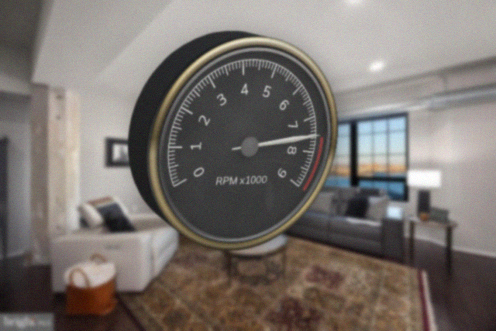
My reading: 7500,rpm
